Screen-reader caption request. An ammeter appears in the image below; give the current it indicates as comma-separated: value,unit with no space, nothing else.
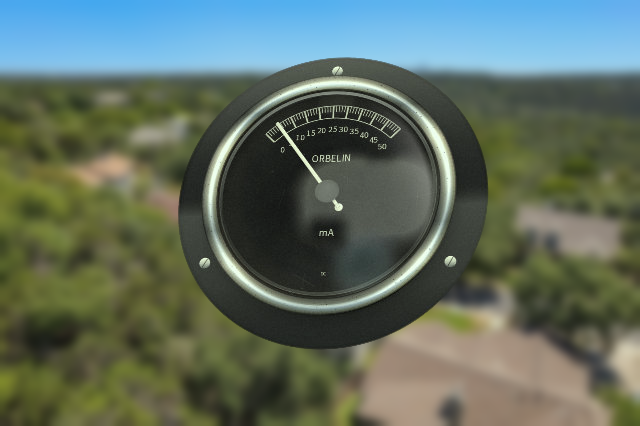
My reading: 5,mA
